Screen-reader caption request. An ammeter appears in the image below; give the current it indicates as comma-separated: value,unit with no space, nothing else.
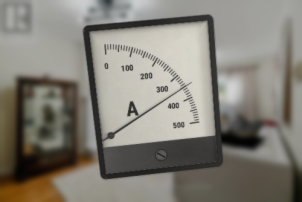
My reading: 350,A
